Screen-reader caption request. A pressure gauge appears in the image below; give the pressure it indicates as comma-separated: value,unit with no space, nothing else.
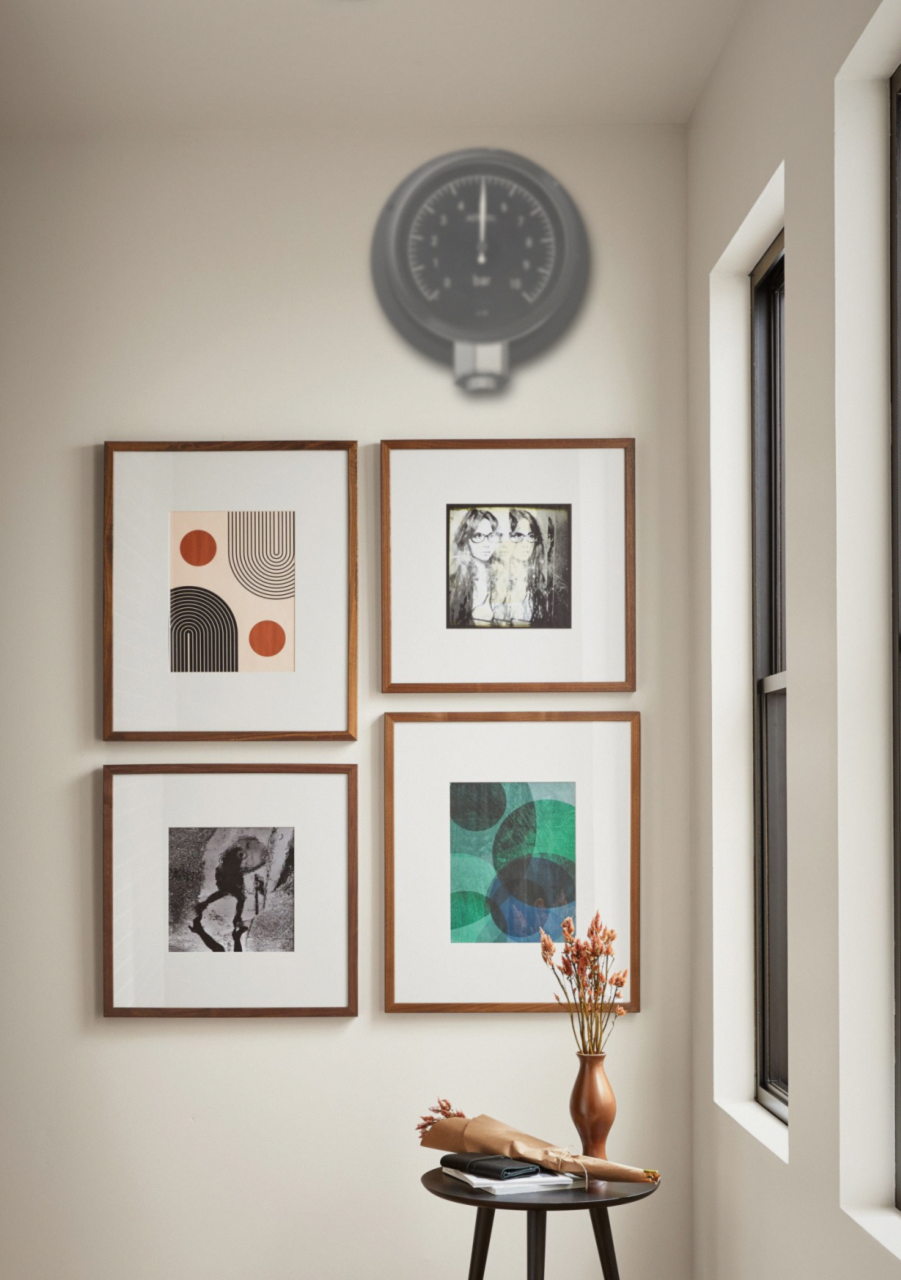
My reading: 5,bar
